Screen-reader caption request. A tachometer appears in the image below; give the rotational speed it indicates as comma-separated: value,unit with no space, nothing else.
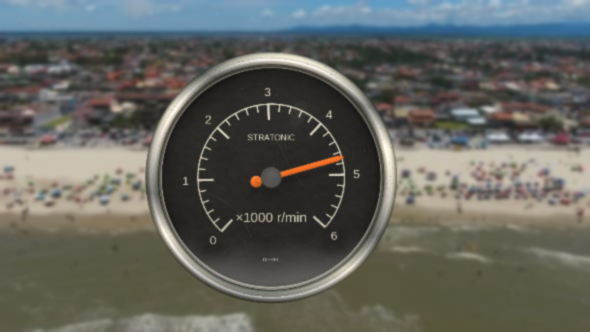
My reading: 4700,rpm
